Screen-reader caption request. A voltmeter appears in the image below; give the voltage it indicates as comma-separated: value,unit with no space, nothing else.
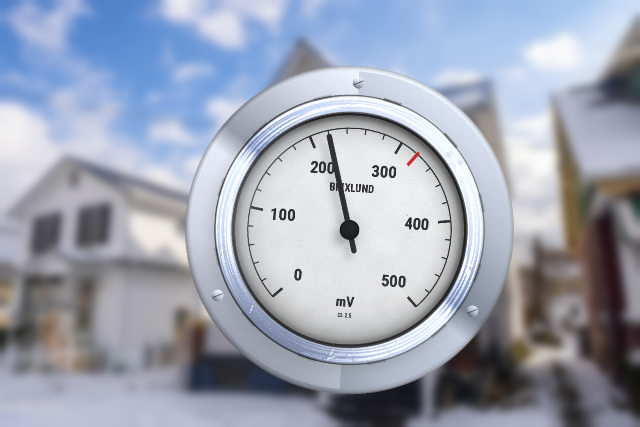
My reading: 220,mV
